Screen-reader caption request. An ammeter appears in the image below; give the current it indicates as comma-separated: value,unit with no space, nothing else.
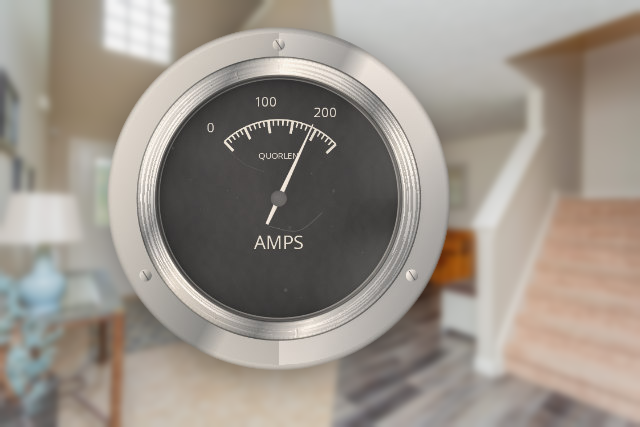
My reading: 190,A
